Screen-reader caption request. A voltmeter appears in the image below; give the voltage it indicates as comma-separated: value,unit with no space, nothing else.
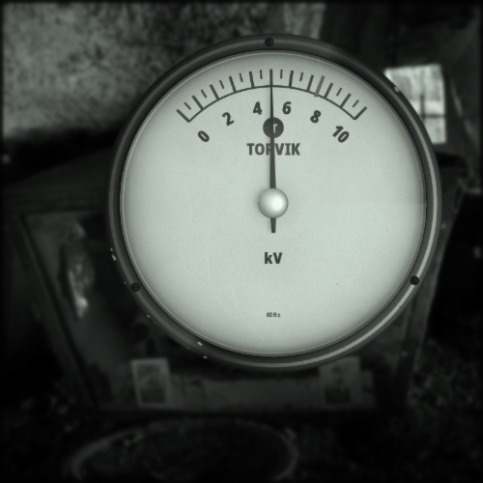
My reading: 5,kV
